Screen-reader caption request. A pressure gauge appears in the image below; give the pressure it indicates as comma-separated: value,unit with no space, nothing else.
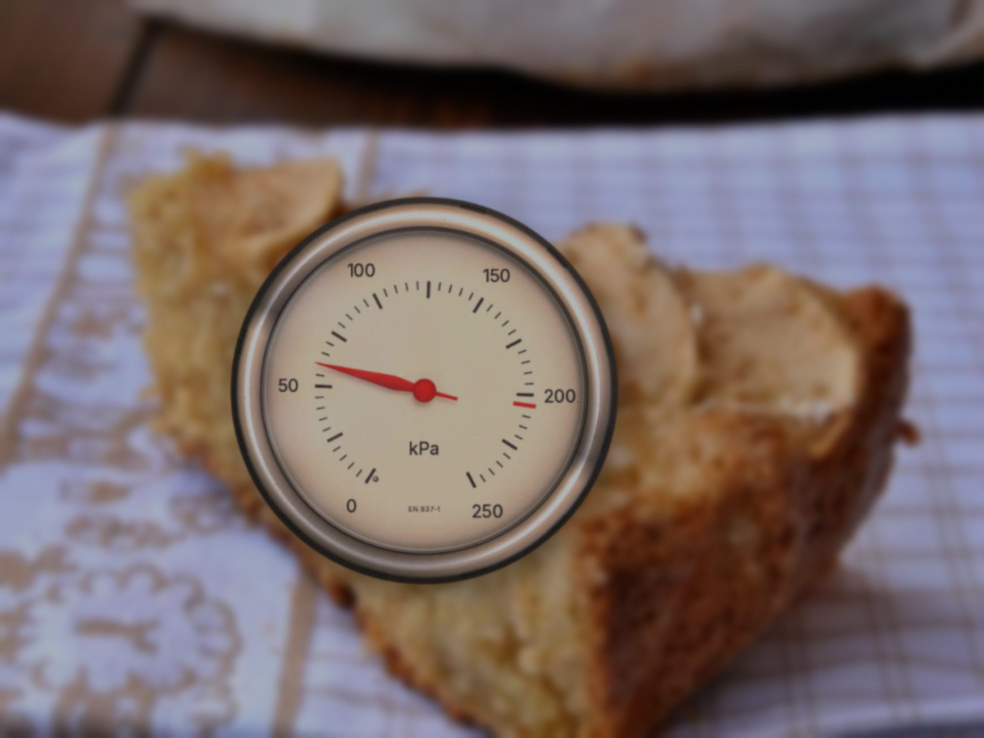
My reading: 60,kPa
